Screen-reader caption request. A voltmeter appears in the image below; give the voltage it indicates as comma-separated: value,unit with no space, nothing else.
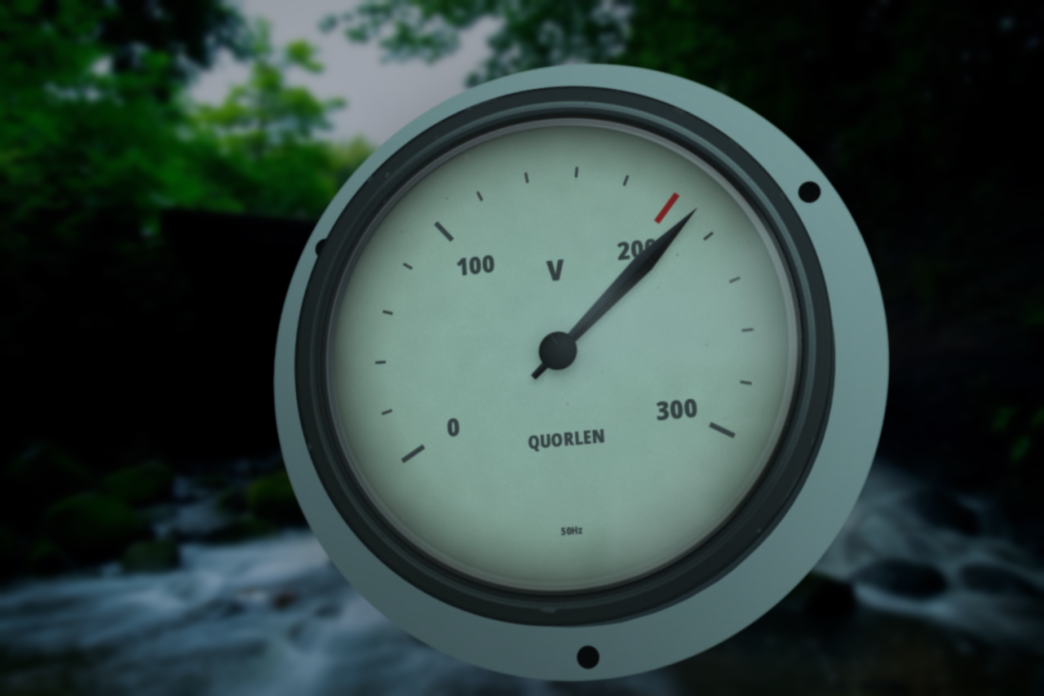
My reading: 210,V
